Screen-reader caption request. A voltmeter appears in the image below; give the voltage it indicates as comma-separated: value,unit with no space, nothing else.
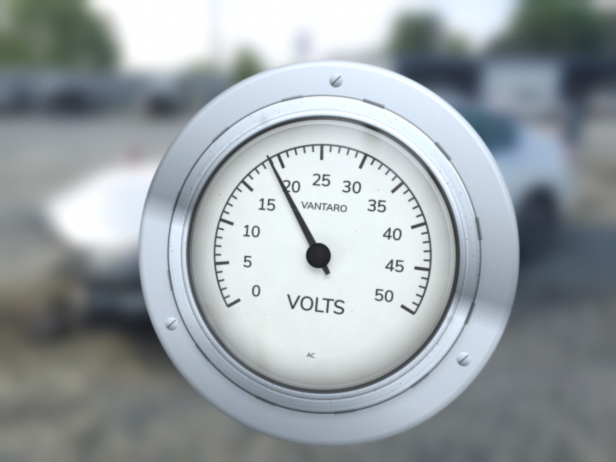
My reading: 19,V
